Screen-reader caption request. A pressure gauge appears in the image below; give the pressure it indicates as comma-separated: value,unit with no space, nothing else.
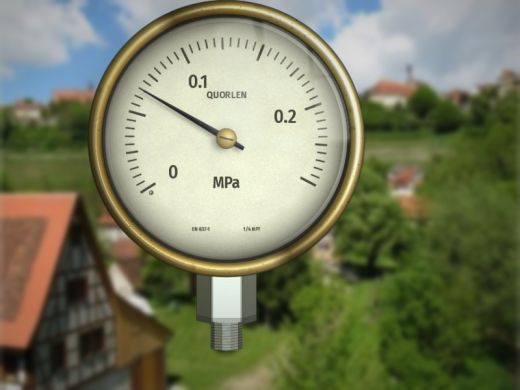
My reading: 0.065,MPa
